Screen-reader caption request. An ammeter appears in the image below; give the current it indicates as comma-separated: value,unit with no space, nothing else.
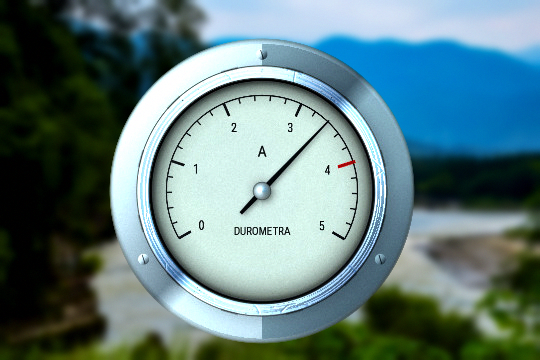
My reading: 3.4,A
